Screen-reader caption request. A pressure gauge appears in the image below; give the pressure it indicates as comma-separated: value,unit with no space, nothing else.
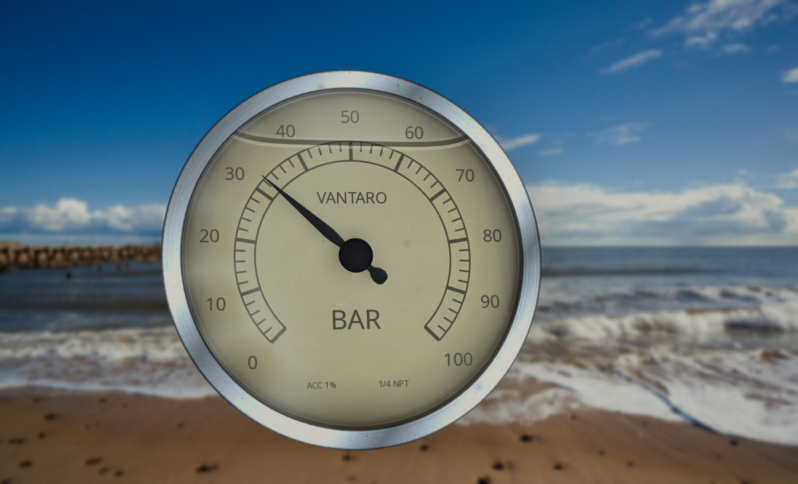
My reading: 32,bar
